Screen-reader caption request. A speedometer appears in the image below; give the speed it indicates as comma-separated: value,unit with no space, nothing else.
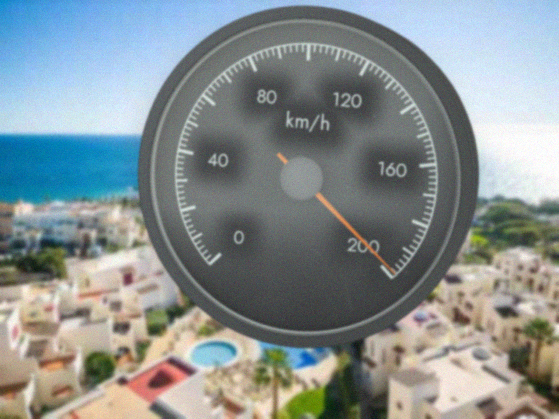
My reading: 198,km/h
